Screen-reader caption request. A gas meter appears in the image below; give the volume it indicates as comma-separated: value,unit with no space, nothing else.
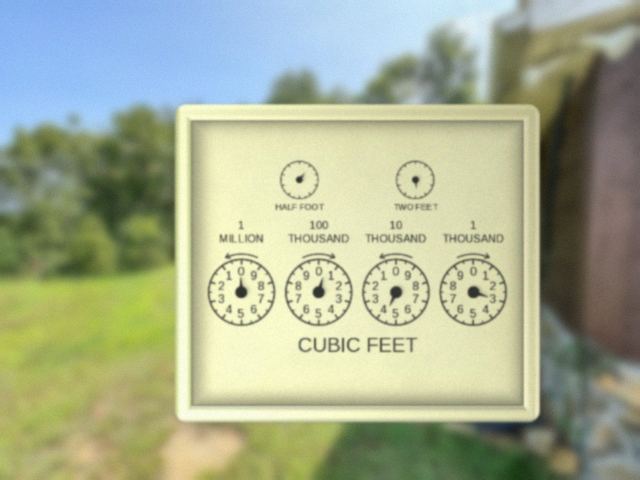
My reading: 4300,ft³
